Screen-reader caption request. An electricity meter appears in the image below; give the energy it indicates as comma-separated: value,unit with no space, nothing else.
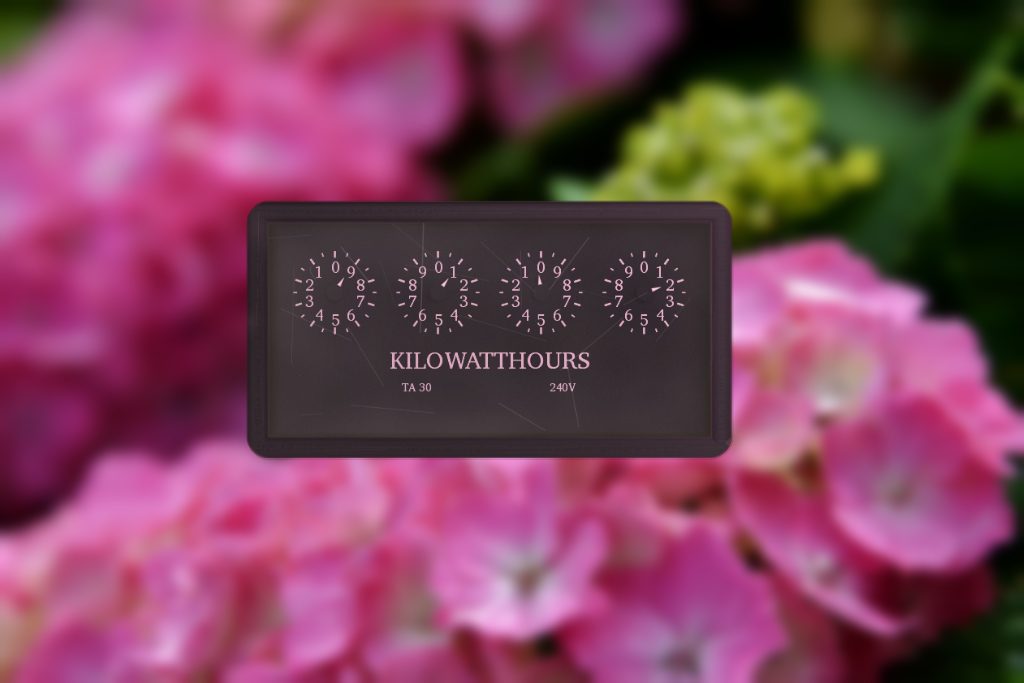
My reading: 9102,kWh
